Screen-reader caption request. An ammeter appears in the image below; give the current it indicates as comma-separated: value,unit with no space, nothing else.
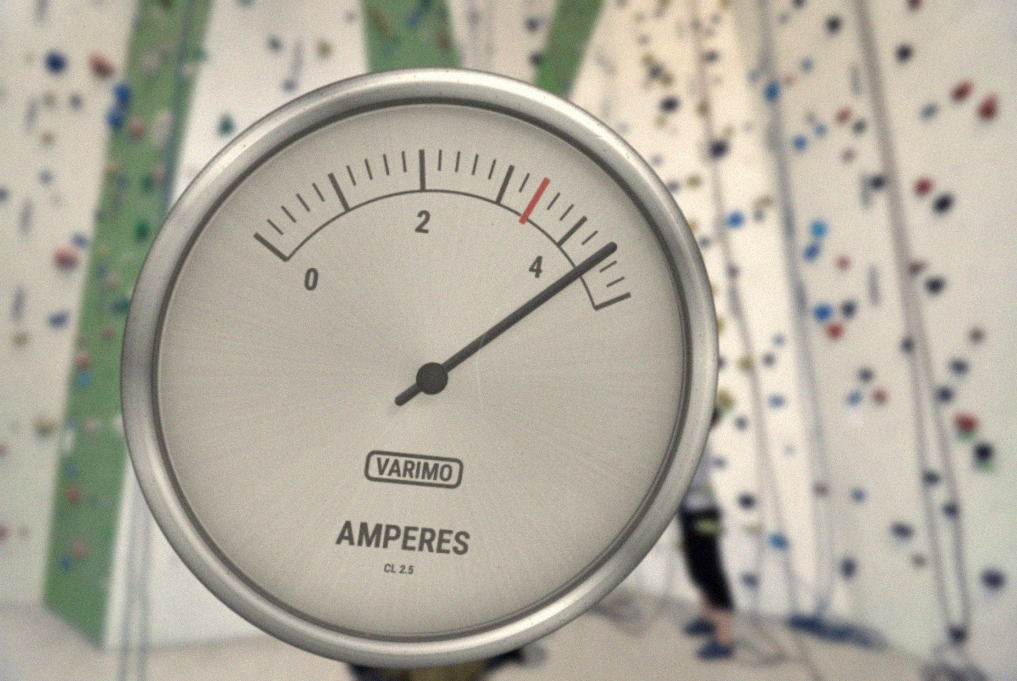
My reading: 4.4,A
